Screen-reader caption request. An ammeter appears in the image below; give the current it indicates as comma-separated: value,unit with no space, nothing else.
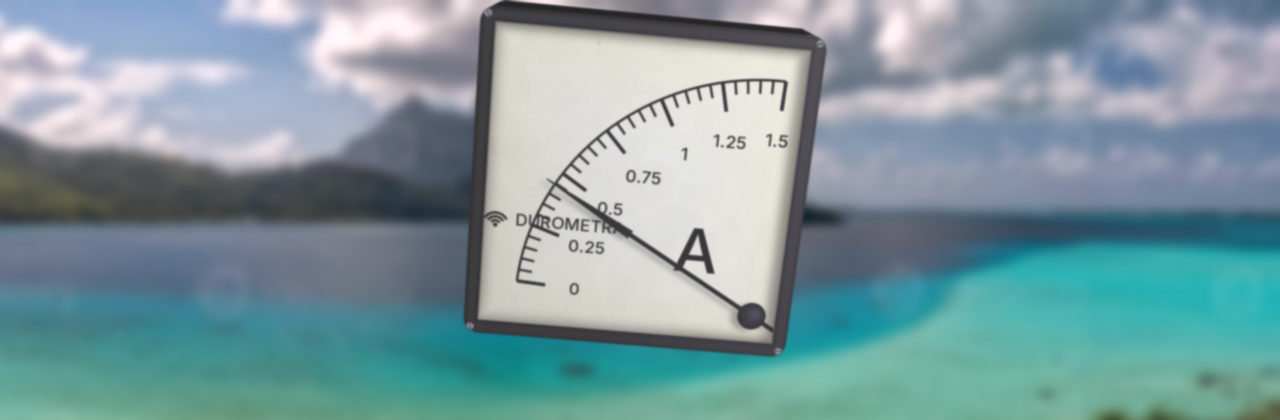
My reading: 0.45,A
